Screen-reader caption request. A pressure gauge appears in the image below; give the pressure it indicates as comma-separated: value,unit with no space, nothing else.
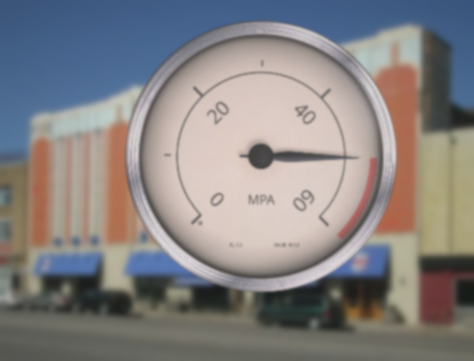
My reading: 50,MPa
